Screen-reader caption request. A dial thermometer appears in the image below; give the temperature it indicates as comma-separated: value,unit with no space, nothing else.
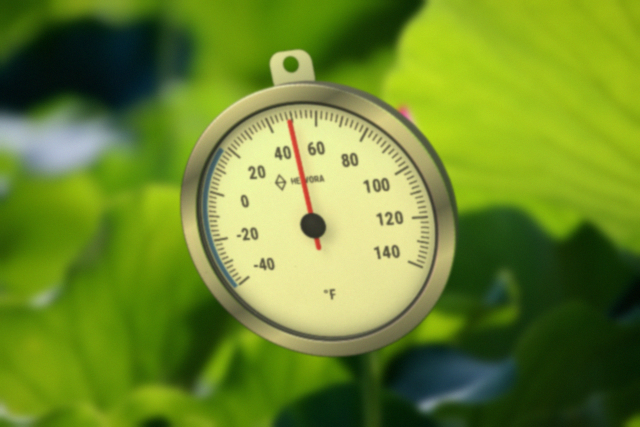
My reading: 50,°F
